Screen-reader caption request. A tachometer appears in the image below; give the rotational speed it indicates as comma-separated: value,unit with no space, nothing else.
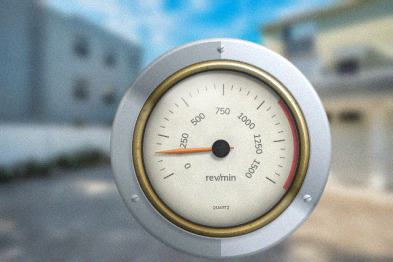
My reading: 150,rpm
